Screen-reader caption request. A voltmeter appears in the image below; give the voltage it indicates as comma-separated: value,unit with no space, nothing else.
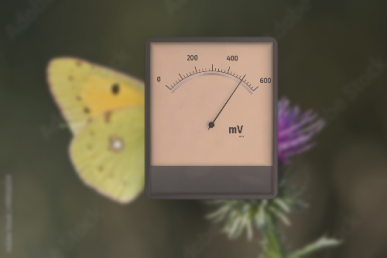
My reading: 500,mV
